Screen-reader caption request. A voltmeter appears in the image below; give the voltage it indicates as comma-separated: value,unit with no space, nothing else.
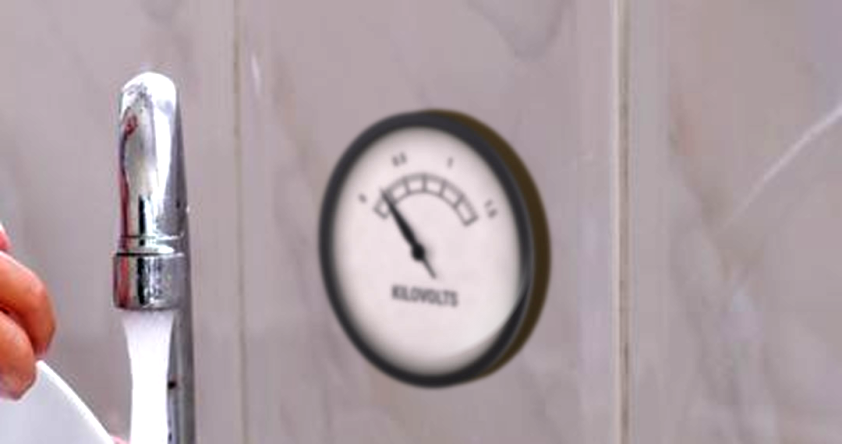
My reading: 0.25,kV
